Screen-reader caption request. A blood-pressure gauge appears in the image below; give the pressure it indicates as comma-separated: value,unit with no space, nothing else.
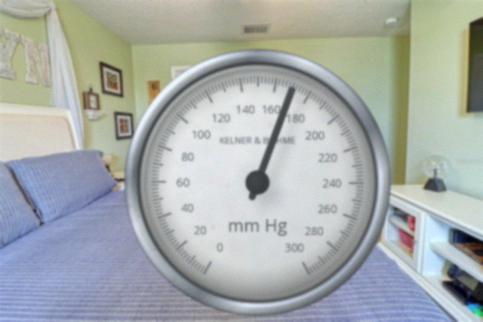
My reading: 170,mmHg
